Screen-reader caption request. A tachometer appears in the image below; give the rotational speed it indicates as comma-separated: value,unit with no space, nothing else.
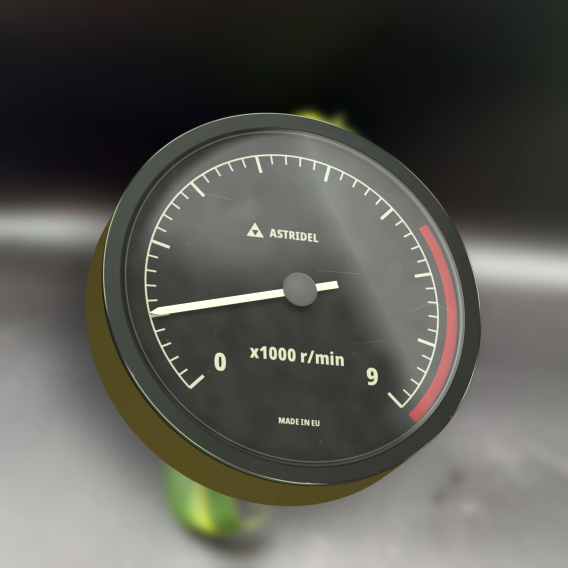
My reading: 1000,rpm
